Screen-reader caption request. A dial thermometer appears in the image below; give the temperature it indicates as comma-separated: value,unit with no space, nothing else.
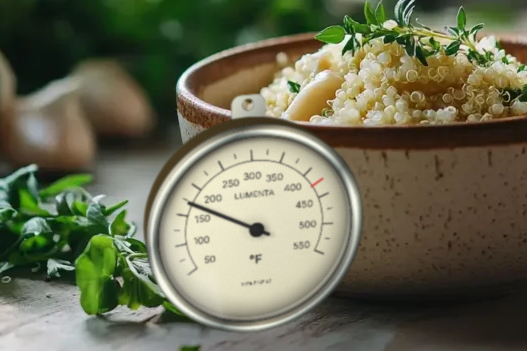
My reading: 175,°F
